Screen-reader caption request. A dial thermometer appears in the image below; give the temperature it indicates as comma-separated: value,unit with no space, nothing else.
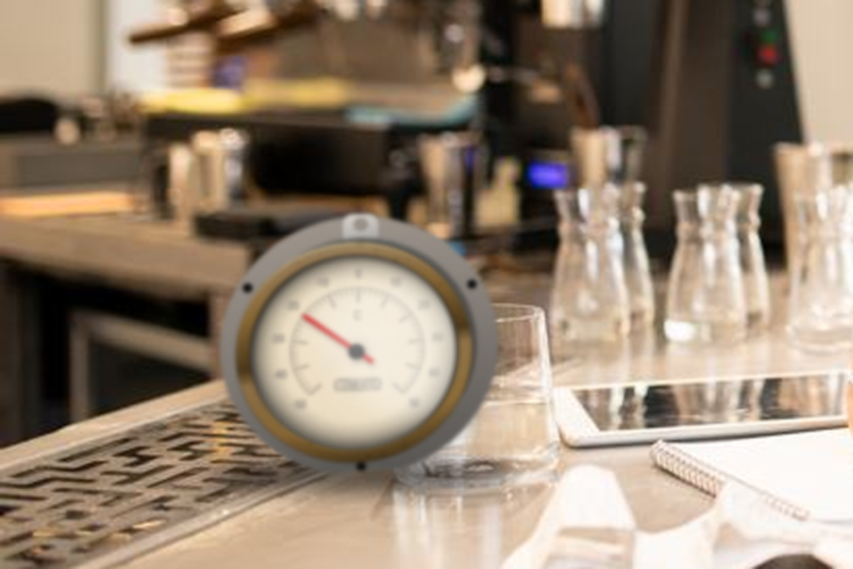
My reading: -20,°C
